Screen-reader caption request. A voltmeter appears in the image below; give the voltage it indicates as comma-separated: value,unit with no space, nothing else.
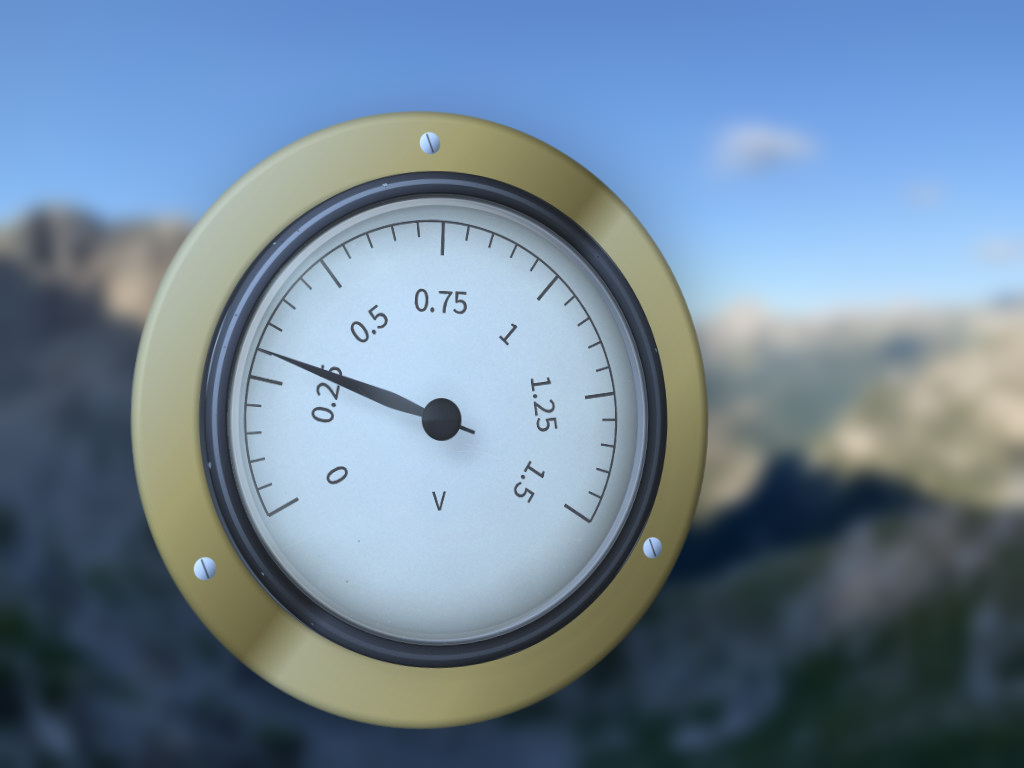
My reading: 0.3,V
